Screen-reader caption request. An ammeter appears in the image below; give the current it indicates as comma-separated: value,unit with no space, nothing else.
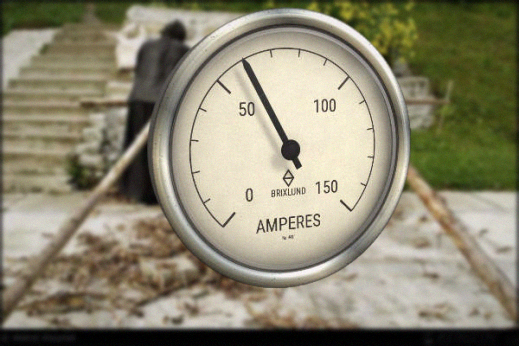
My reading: 60,A
